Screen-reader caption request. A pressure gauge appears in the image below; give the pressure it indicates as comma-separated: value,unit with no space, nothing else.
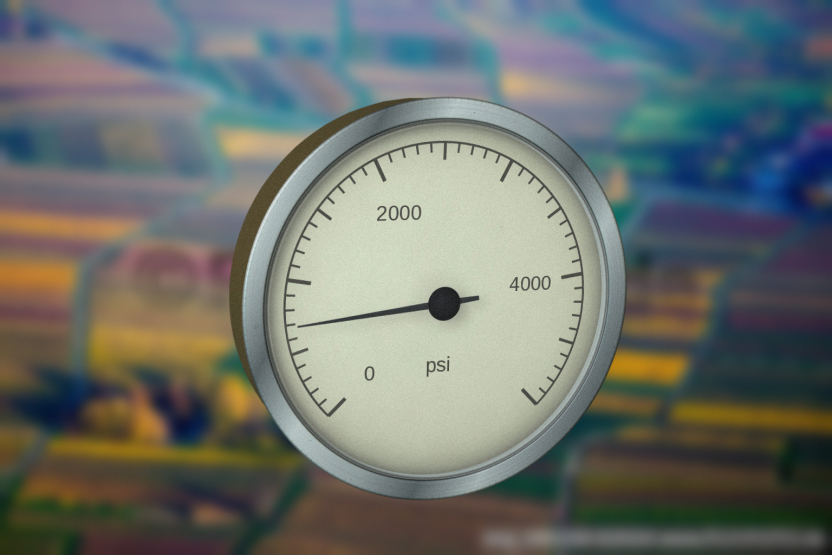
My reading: 700,psi
